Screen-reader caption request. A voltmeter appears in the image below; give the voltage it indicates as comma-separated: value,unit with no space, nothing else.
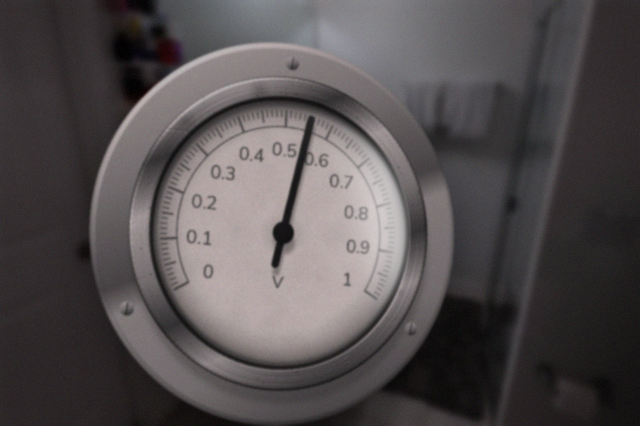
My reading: 0.55,V
